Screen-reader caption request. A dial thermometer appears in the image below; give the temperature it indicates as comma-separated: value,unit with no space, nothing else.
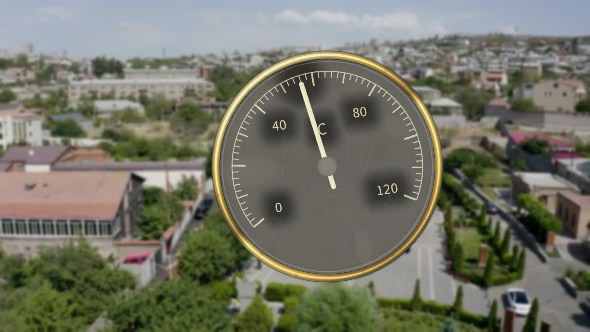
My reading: 56,°C
